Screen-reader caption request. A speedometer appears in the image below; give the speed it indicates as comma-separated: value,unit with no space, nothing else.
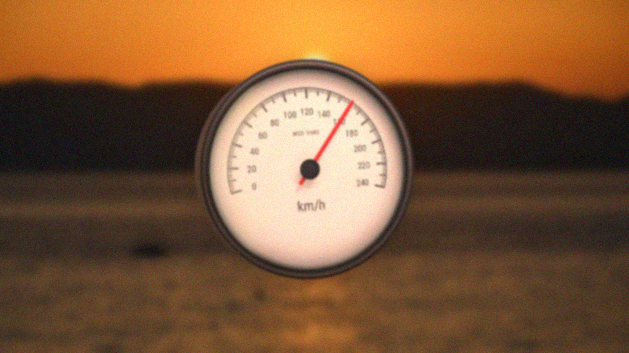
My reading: 160,km/h
